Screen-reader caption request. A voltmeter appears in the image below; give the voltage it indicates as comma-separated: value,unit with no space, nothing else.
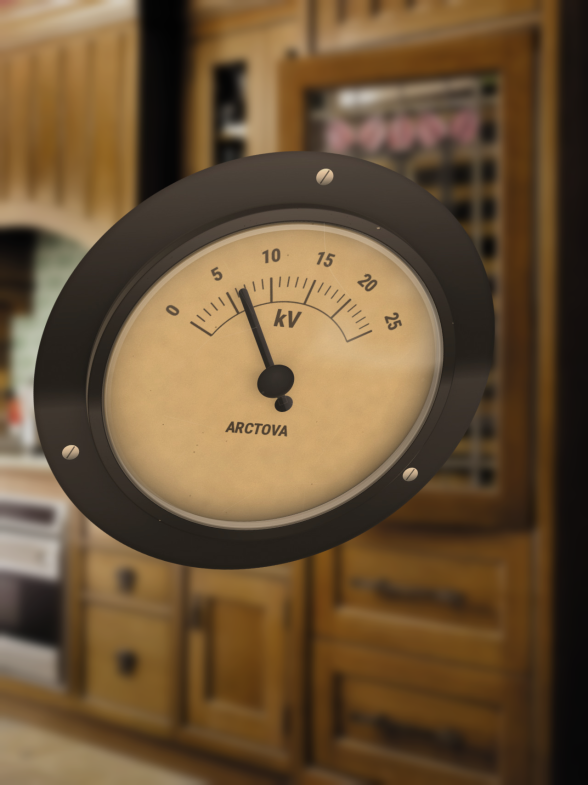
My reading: 6.5,kV
